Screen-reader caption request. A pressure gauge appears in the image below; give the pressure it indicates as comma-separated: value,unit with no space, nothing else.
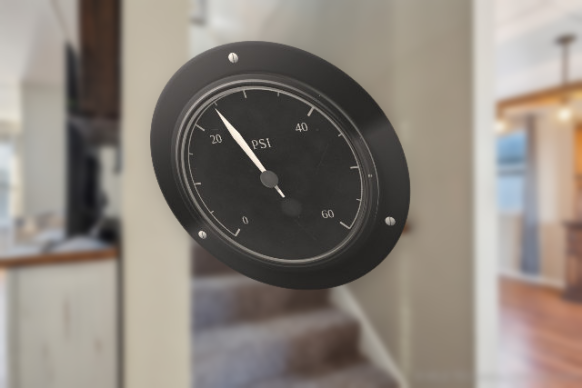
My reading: 25,psi
